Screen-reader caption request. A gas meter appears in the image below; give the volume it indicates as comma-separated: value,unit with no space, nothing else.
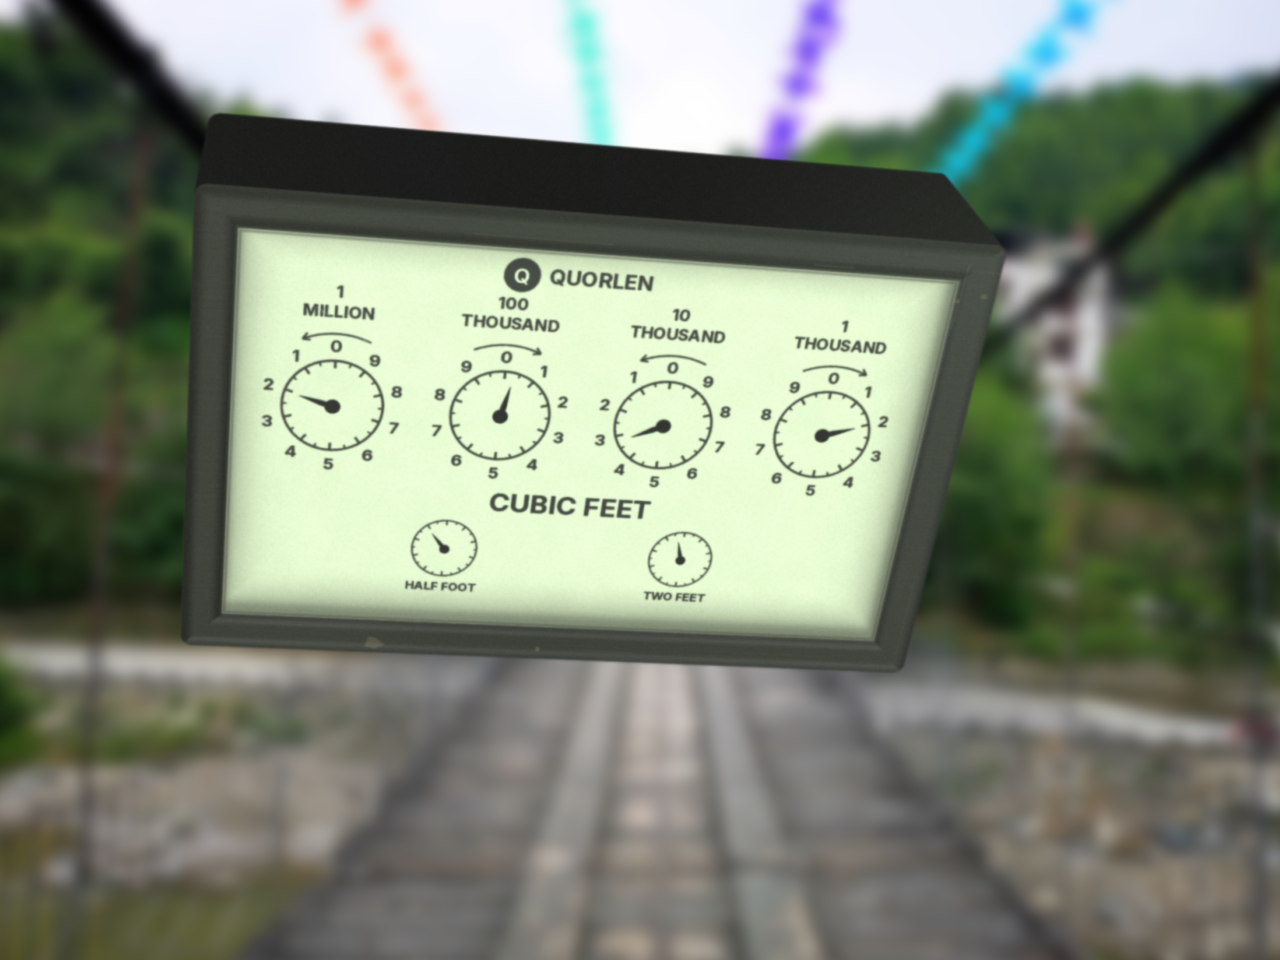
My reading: 203200,ft³
